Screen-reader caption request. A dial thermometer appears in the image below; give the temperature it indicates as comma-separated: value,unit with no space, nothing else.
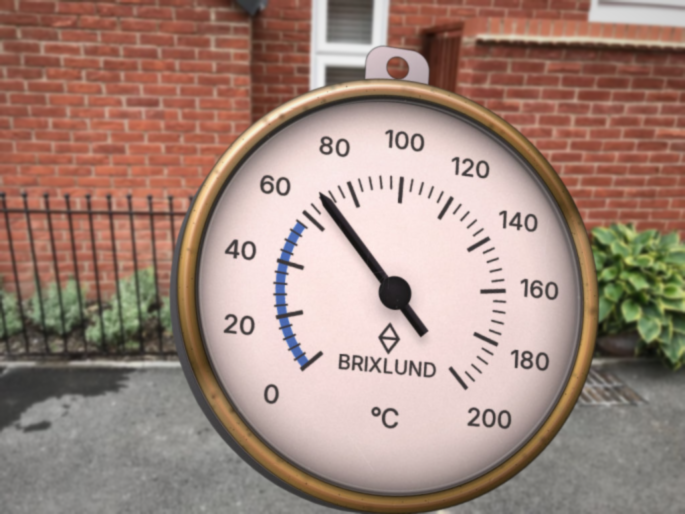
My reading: 68,°C
